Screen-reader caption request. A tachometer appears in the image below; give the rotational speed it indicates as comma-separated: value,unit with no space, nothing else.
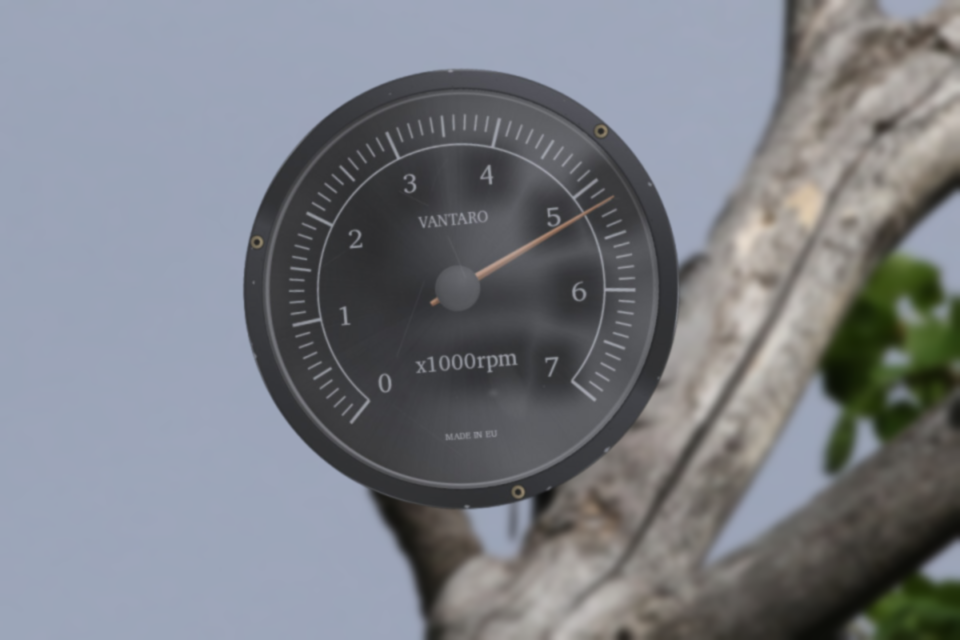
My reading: 5200,rpm
